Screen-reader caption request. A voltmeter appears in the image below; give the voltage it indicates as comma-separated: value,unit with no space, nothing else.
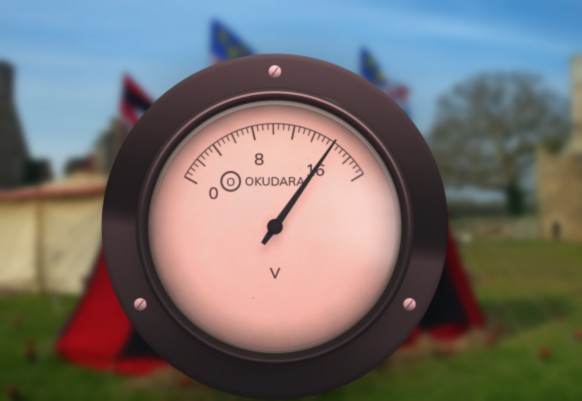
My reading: 16,V
